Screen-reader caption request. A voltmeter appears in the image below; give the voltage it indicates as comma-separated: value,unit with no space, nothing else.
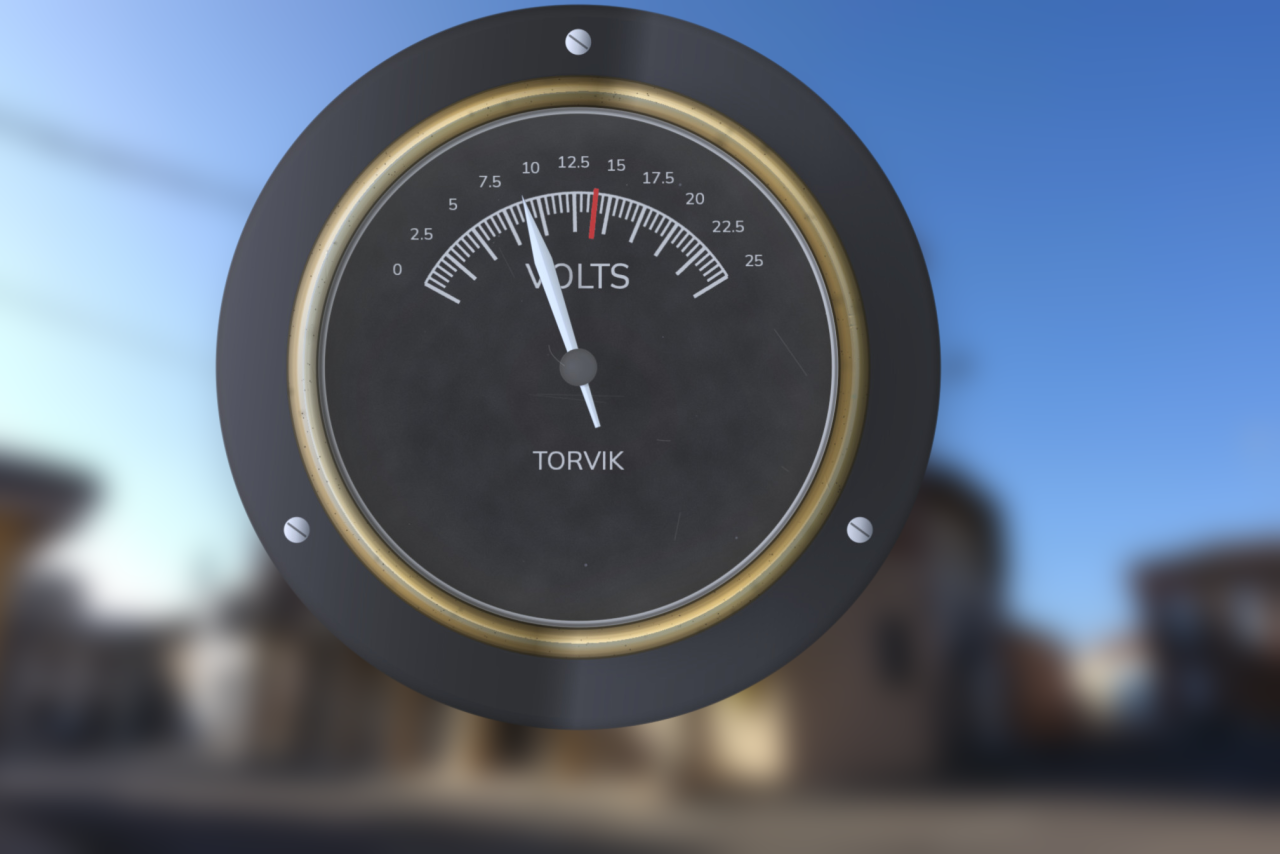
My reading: 9,V
